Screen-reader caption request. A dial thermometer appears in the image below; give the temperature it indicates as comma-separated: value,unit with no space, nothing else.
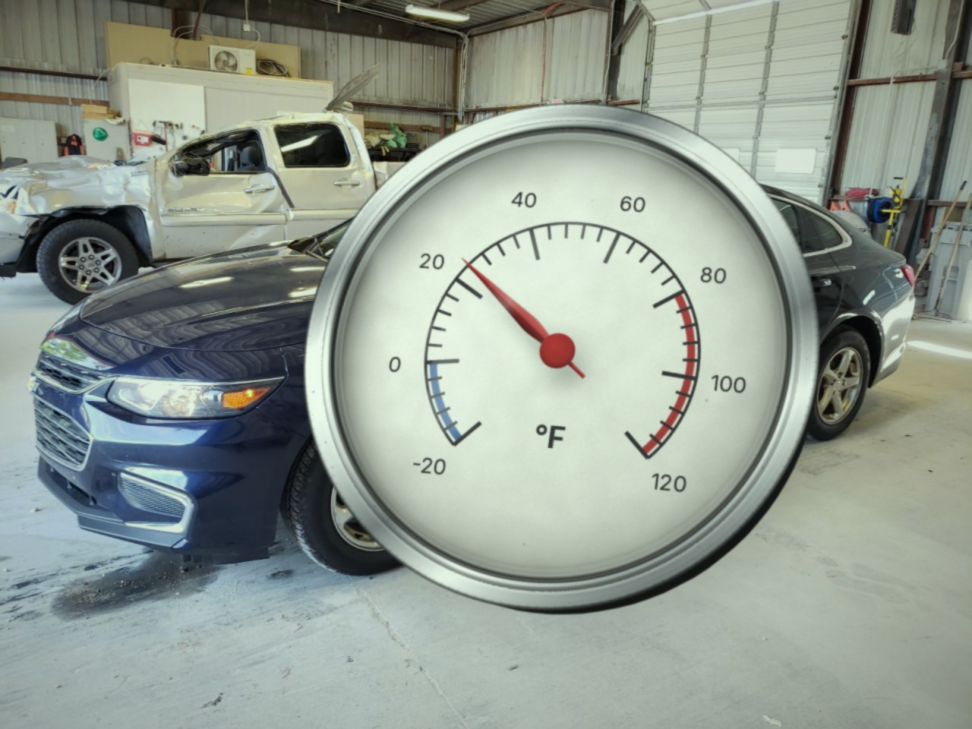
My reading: 24,°F
